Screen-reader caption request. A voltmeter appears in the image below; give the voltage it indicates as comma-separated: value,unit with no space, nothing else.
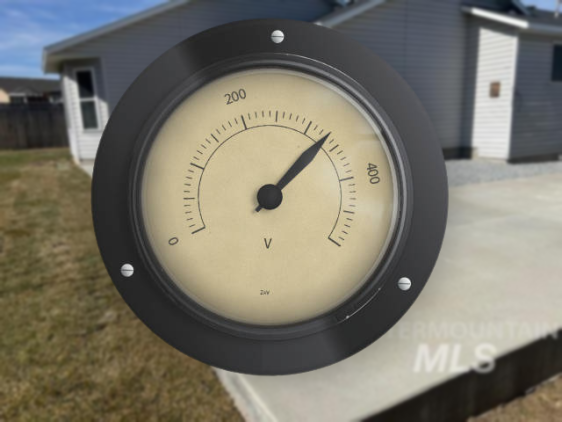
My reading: 330,V
